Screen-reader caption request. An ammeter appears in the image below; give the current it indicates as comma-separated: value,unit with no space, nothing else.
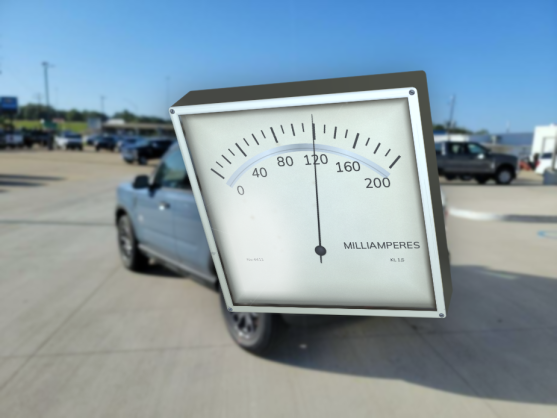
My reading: 120,mA
